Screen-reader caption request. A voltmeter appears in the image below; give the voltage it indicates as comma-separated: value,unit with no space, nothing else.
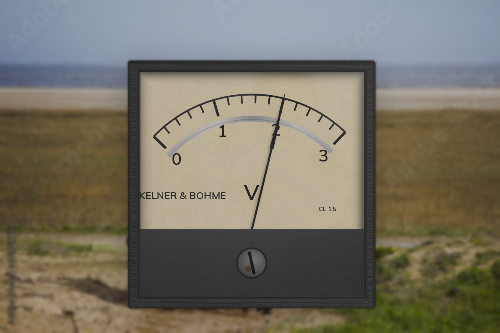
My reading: 2,V
